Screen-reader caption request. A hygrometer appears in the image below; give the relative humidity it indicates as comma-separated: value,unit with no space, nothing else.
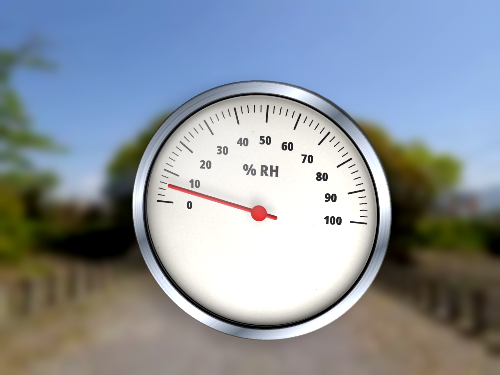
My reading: 6,%
